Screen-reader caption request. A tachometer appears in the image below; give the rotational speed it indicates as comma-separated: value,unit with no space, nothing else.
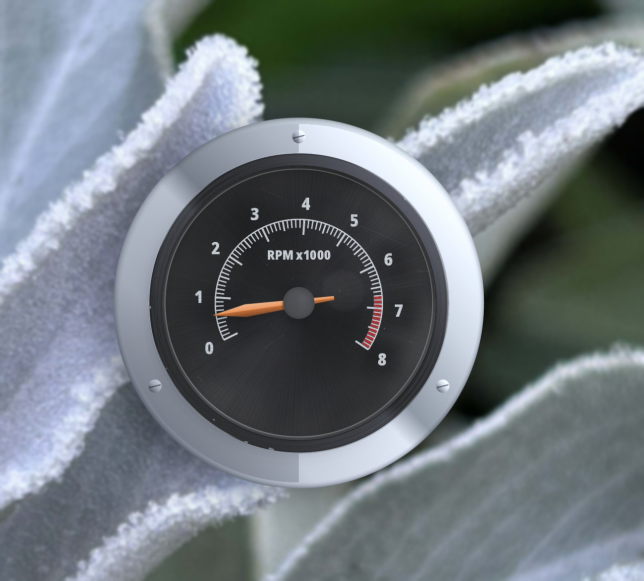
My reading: 600,rpm
